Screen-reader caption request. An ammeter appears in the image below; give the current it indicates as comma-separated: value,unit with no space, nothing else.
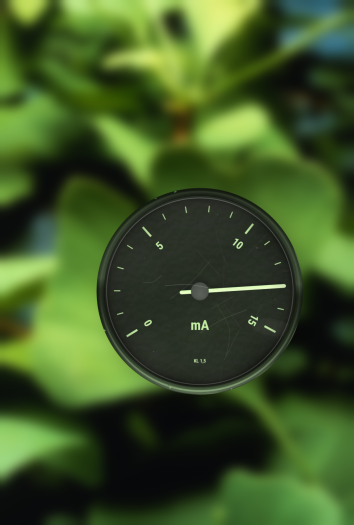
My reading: 13,mA
